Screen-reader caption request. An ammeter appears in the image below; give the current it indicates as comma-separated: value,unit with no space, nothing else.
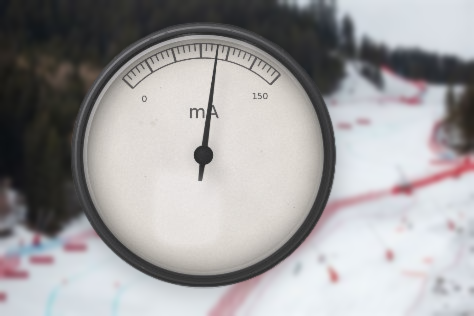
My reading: 90,mA
